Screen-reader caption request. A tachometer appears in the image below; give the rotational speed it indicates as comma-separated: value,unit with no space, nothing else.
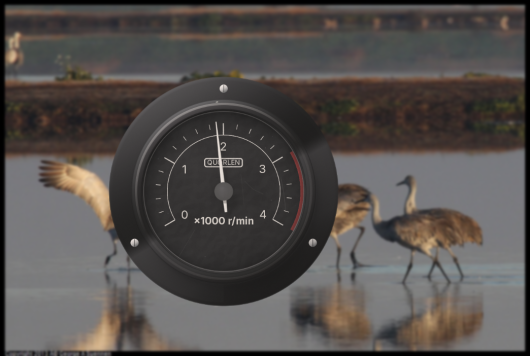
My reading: 1900,rpm
